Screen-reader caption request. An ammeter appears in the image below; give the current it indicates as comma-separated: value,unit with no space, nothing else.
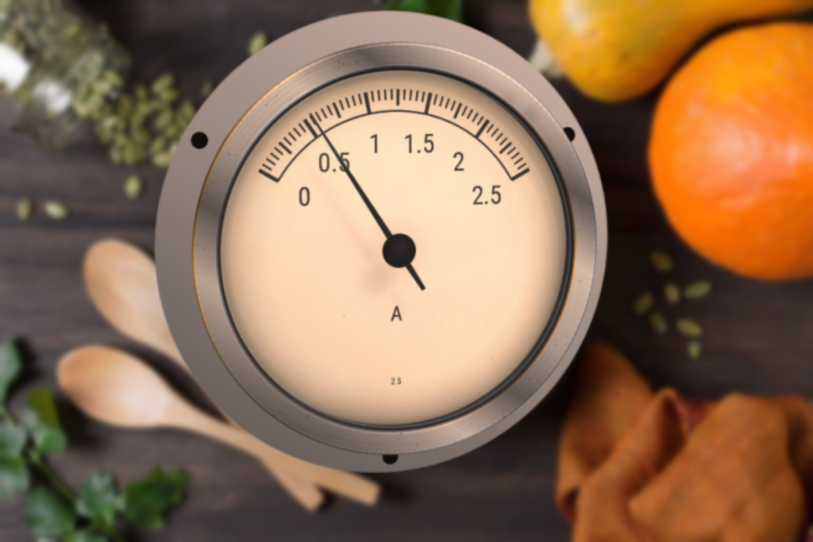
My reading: 0.55,A
